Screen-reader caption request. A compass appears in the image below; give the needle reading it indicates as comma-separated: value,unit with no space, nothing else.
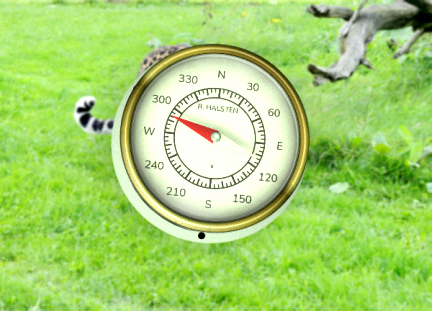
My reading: 290,°
